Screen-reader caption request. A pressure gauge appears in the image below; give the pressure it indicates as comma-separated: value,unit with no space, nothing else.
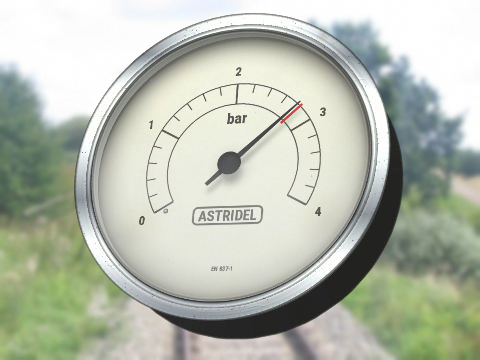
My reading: 2.8,bar
